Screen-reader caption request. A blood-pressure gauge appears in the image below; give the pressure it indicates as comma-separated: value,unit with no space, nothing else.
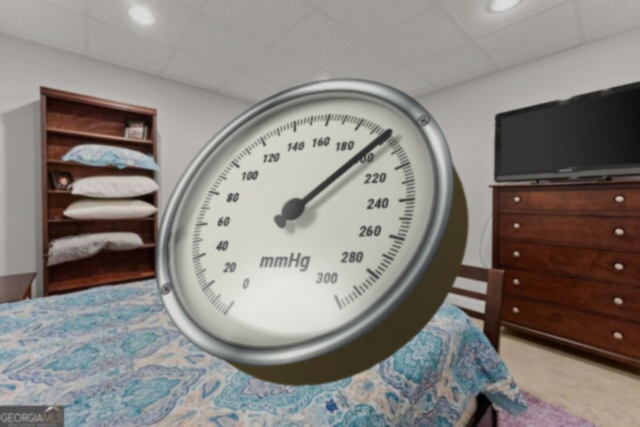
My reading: 200,mmHg
